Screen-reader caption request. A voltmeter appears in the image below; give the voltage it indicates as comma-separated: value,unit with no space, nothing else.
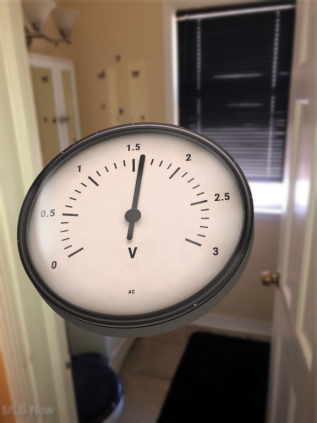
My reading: 1.6,V
